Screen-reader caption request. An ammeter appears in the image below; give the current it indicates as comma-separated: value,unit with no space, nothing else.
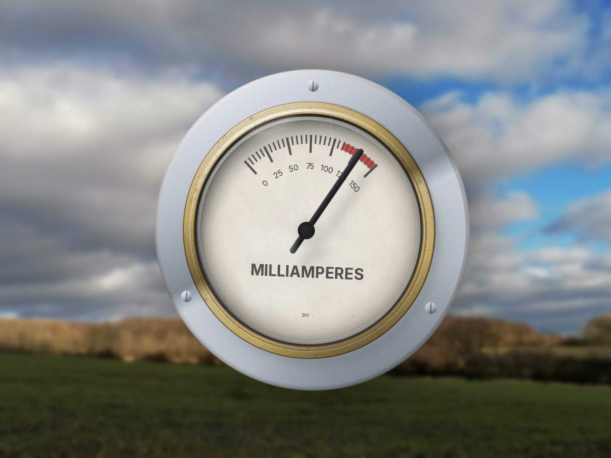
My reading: 130,mA
